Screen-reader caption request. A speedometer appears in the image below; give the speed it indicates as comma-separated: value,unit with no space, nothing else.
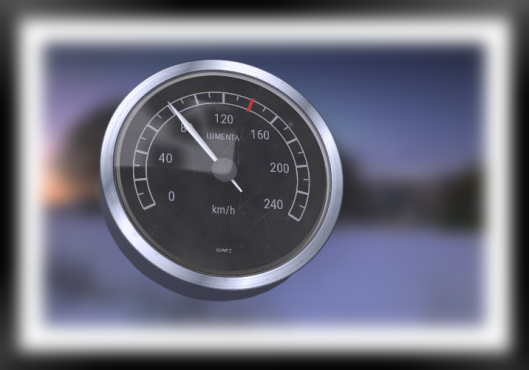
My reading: 80,km/h
